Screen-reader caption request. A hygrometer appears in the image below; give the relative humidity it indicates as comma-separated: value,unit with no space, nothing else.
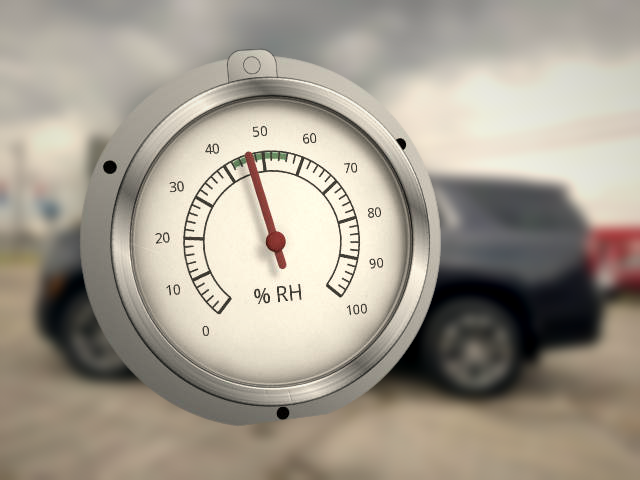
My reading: 46,%
